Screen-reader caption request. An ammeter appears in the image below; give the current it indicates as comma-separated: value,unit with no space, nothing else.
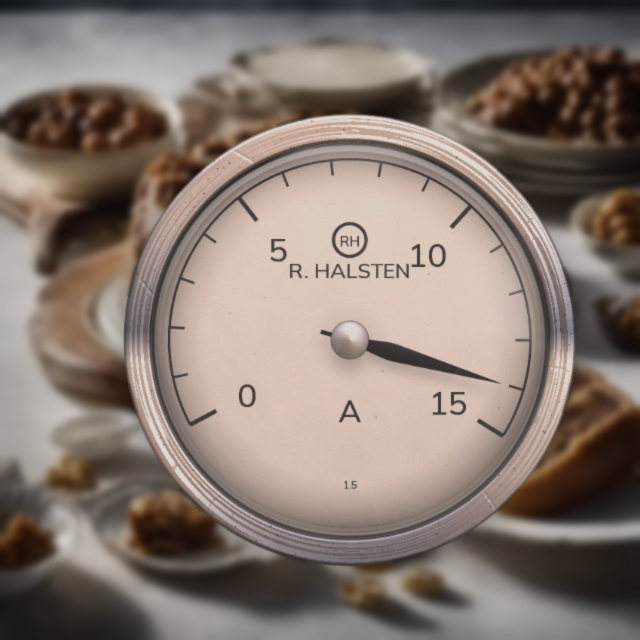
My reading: 14,A
